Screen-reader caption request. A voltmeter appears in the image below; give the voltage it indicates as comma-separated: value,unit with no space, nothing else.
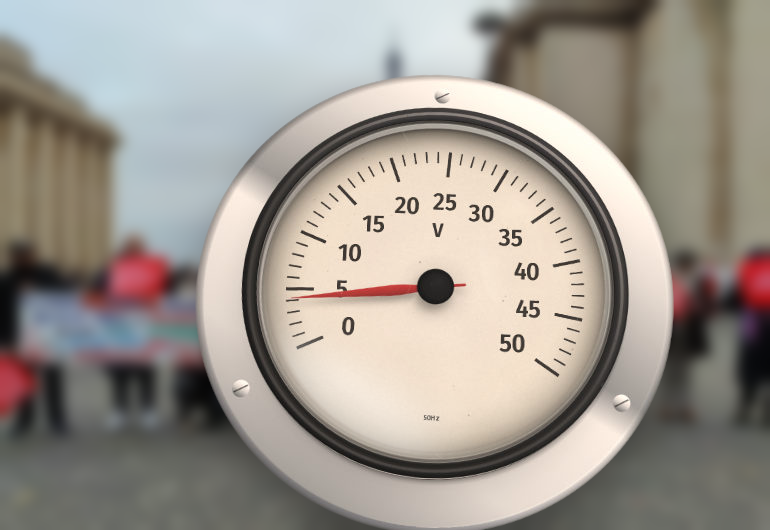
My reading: 4,V
